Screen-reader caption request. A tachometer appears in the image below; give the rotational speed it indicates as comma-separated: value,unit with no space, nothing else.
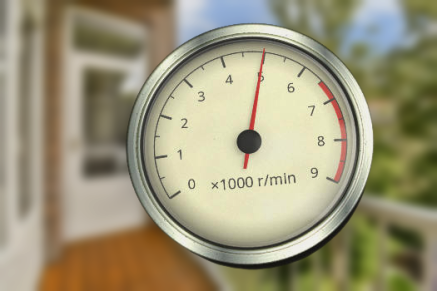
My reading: 5000,rpm
